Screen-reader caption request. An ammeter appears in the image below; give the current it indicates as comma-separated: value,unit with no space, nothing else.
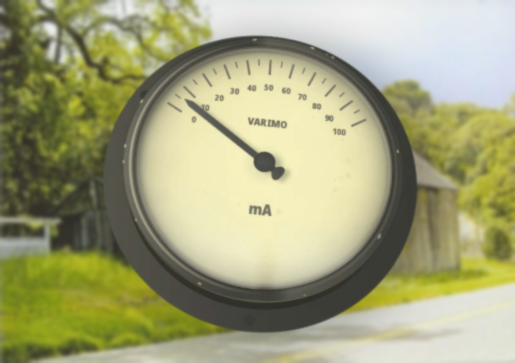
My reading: 5,mA
